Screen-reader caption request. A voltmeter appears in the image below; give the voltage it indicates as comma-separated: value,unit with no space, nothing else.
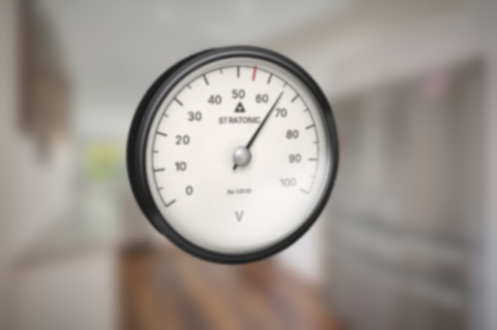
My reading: 65,V
